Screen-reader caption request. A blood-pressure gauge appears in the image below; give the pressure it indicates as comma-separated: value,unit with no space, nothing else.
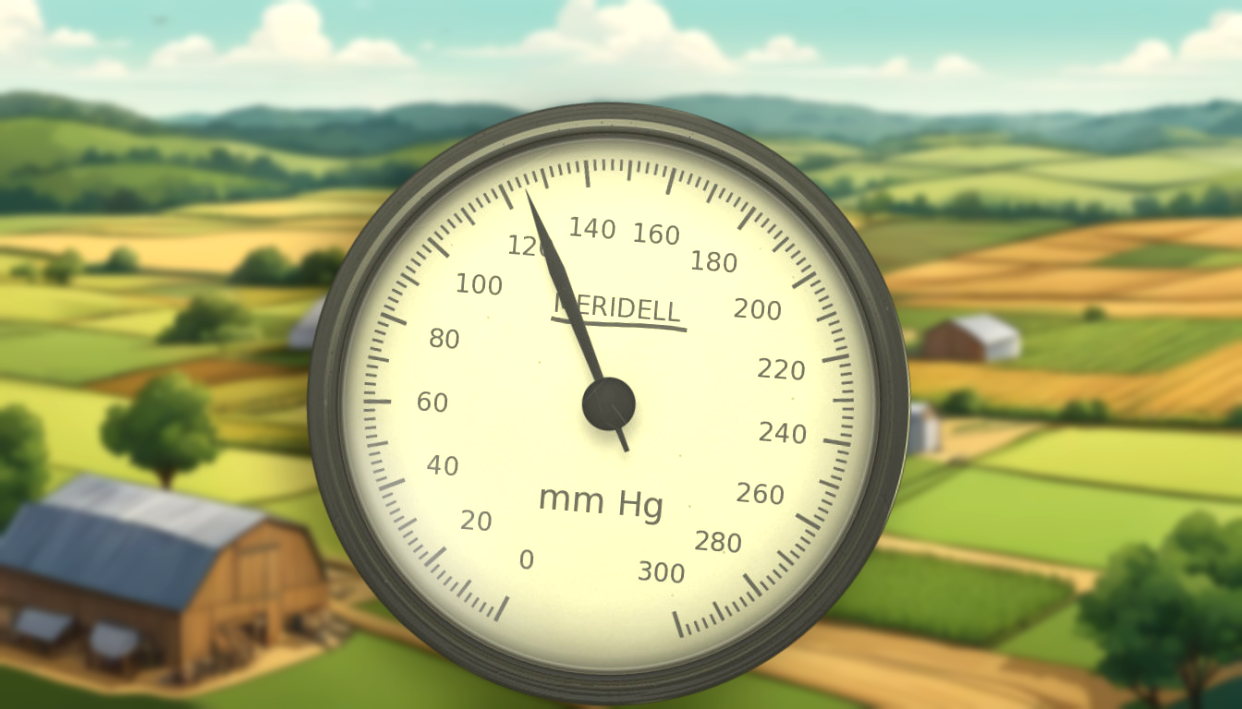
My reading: 125,mmHg
